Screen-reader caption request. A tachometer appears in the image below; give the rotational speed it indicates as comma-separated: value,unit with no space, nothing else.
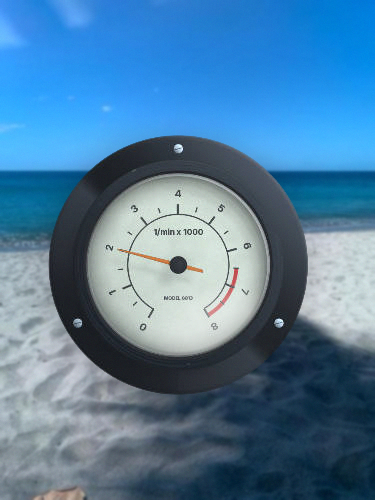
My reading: 2000,rpm
